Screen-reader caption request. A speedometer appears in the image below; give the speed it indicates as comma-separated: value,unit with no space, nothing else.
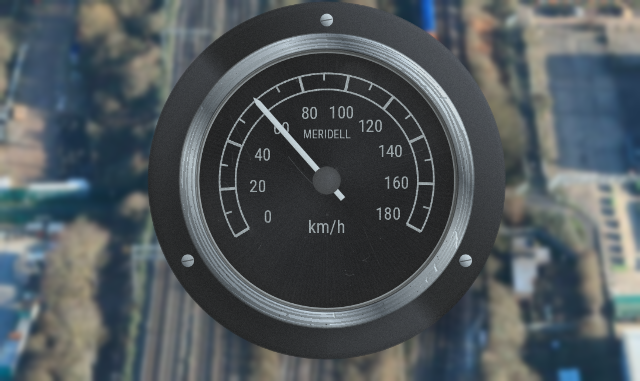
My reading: 60,km/h
